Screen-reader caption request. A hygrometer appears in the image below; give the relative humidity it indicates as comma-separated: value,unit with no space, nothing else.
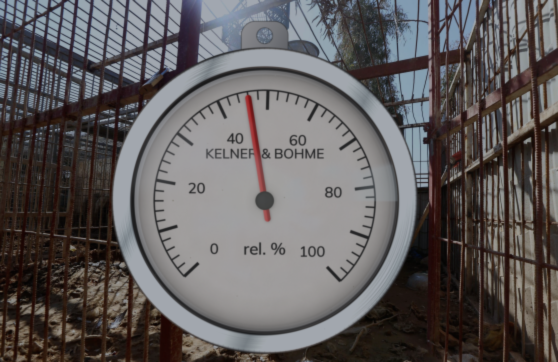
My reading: 46,%
